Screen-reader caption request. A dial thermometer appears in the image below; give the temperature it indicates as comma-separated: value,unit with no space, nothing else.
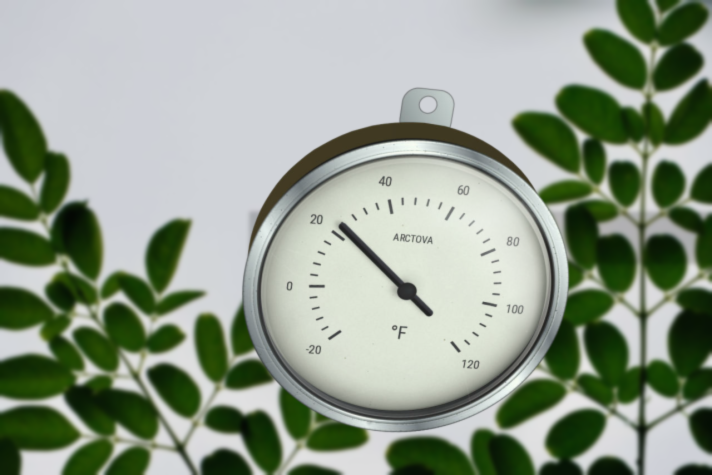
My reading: 24,°F
